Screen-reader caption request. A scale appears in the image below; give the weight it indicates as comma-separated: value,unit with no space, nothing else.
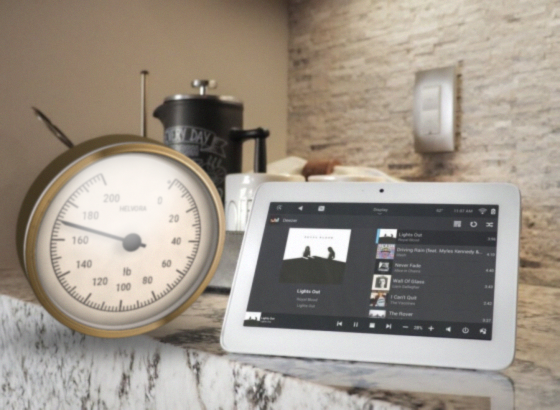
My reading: 170,lb
